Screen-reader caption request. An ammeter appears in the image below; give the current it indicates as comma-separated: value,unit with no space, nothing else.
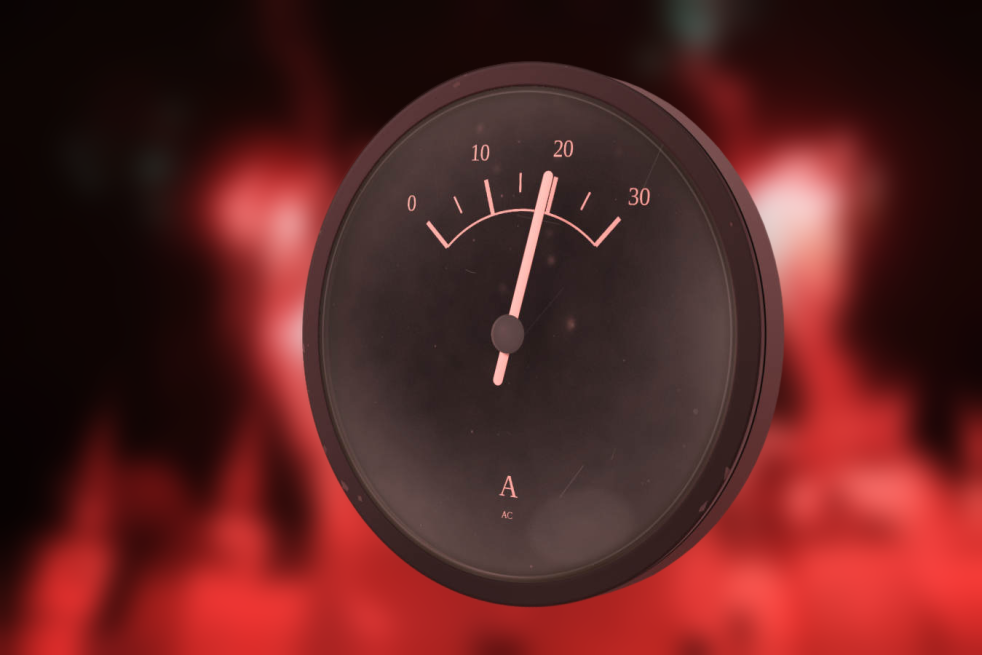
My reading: 20,A
